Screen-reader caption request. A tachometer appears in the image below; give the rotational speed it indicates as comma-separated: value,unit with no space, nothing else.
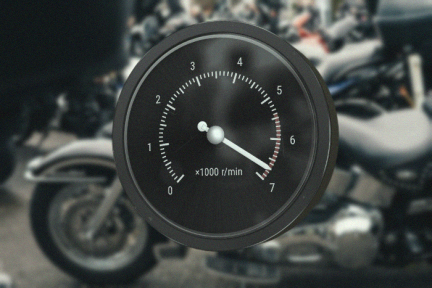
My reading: 6700,rpm
